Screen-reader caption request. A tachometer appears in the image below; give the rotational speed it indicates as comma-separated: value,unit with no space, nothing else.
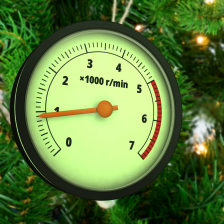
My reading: 900,rpm
